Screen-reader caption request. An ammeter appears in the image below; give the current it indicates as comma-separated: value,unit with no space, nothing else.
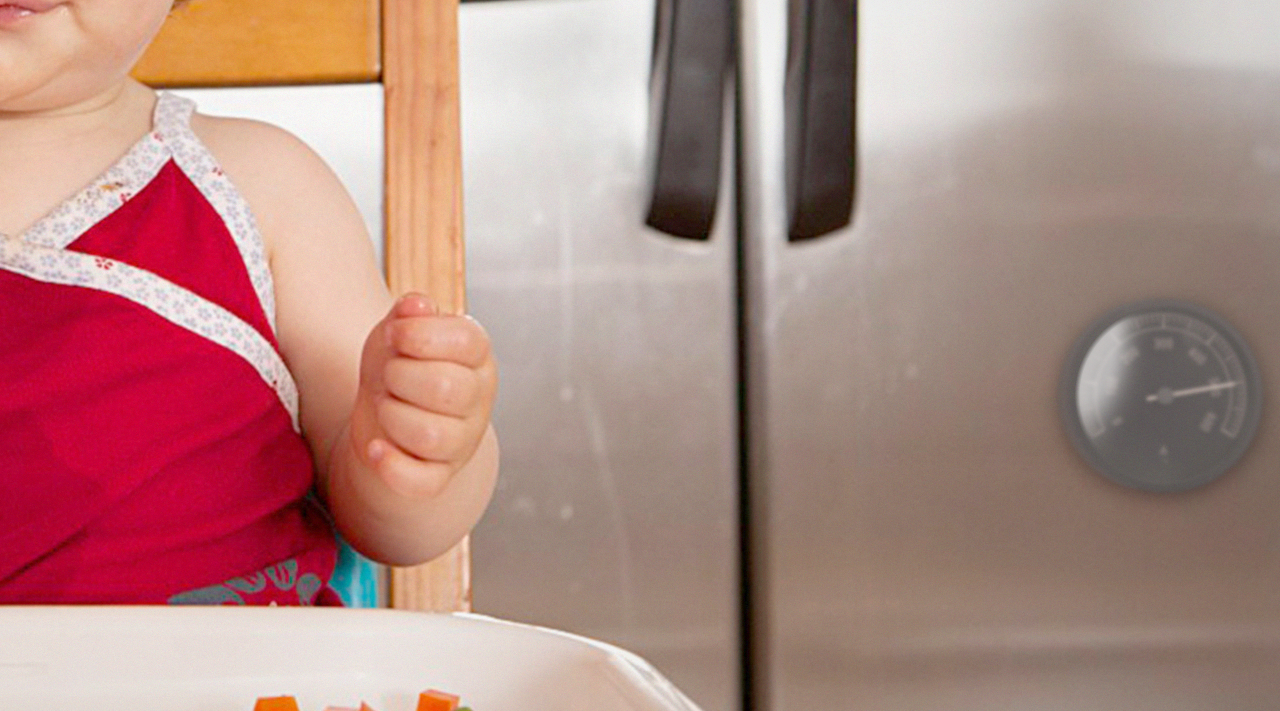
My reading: 500,A
